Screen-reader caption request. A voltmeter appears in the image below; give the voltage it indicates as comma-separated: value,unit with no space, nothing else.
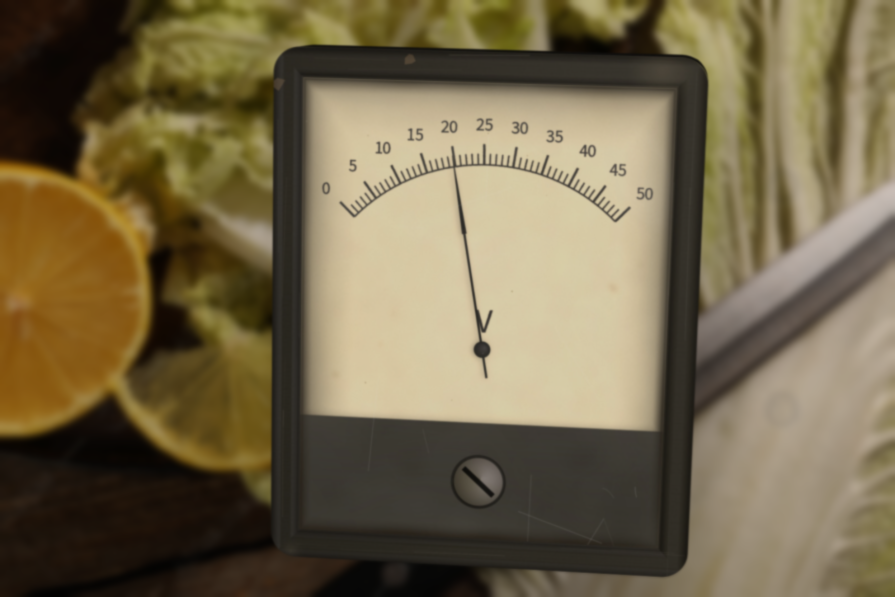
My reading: 20,V
